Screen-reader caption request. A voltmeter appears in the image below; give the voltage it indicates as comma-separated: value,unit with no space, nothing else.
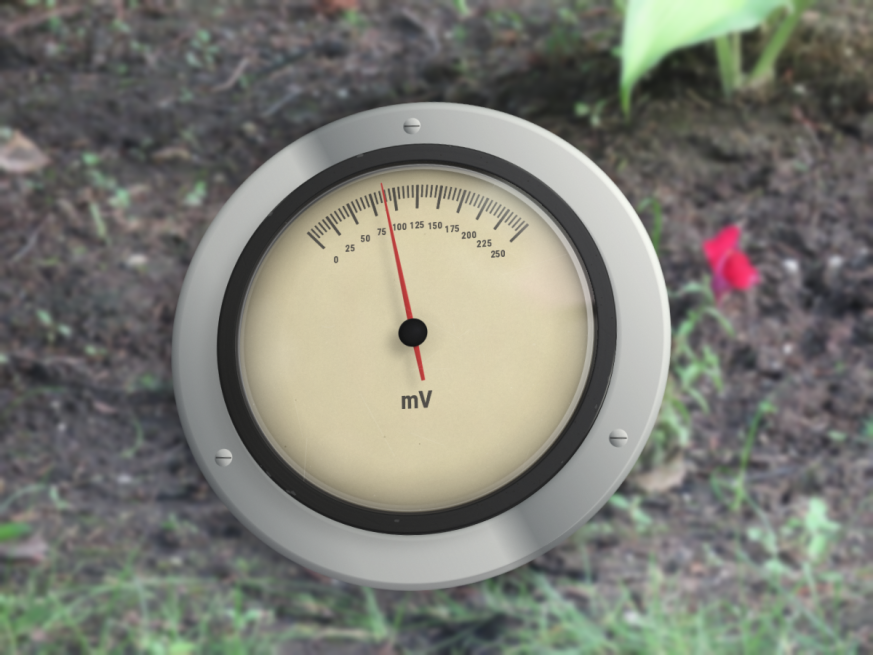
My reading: 90,mV
